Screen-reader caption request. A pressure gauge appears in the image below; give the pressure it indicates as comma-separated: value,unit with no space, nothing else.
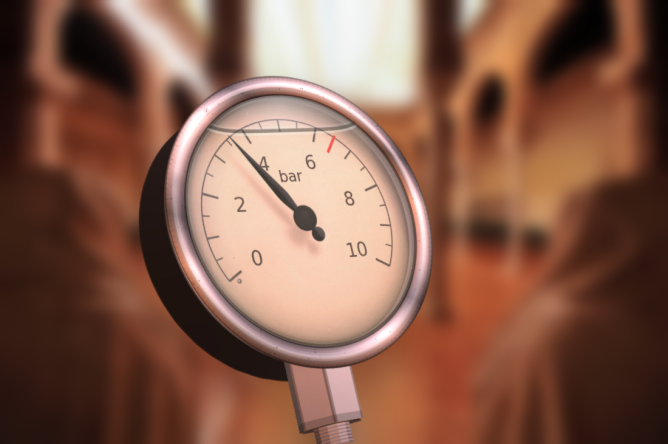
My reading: 3.5,bar
